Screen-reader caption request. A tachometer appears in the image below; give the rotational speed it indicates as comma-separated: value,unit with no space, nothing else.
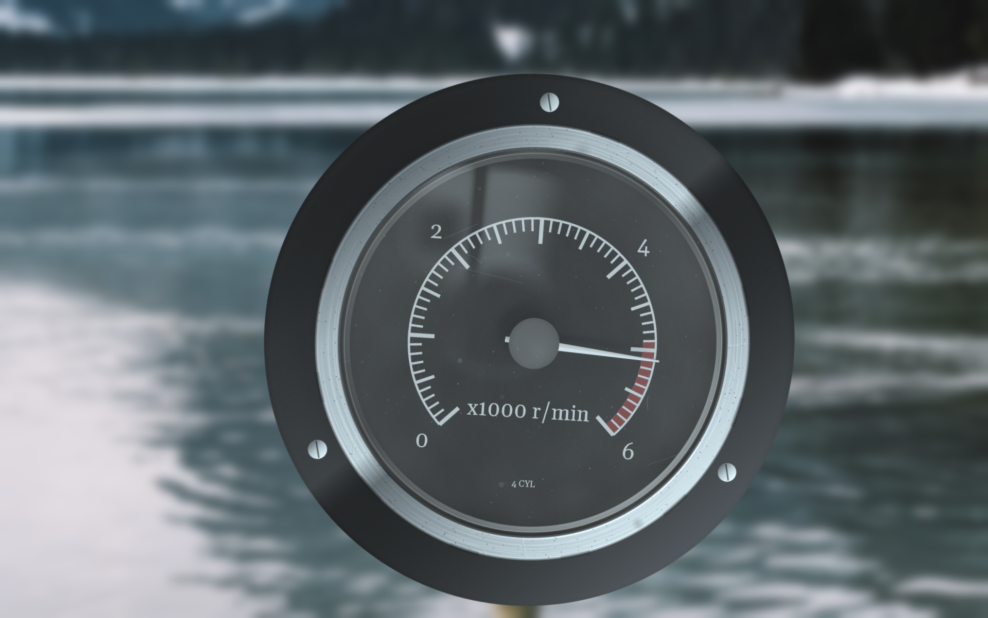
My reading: 5100,rpm
